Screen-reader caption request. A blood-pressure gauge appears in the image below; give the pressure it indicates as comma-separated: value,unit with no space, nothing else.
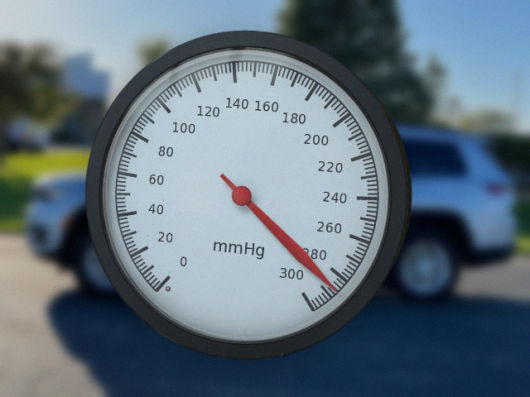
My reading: 286,mmHg
